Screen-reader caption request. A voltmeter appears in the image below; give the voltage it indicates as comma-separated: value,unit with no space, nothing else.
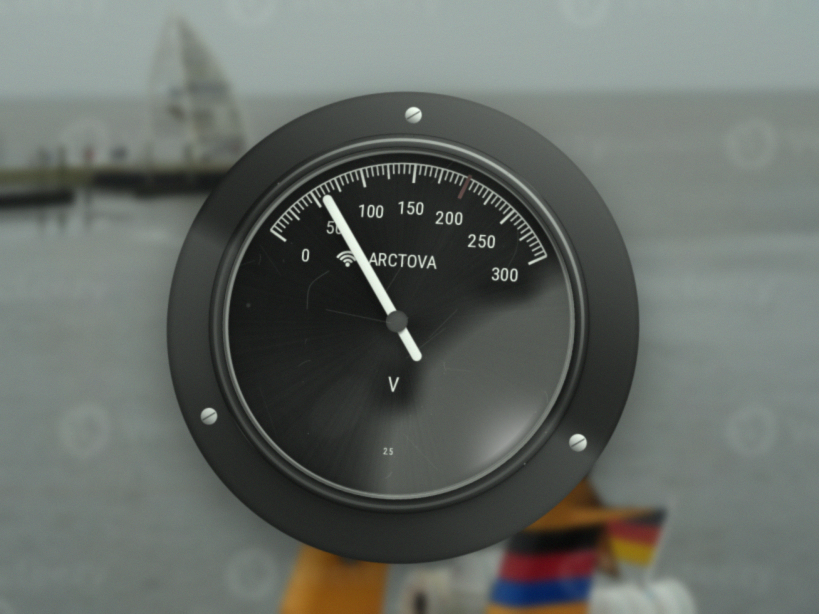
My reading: 60,V
